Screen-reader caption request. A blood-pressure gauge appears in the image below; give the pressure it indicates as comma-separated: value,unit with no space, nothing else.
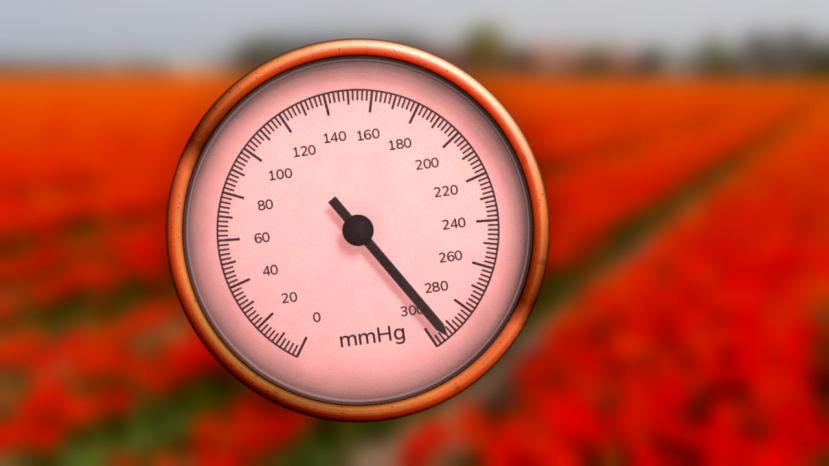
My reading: 294,mmHg
